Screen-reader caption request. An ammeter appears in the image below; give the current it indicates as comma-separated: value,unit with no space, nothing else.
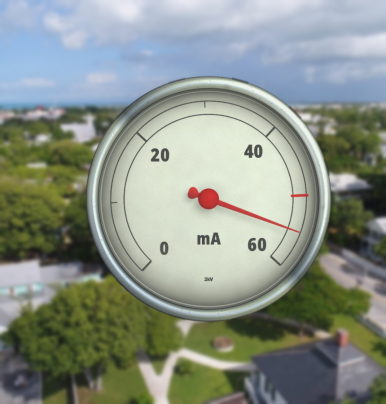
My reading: 55,mA
